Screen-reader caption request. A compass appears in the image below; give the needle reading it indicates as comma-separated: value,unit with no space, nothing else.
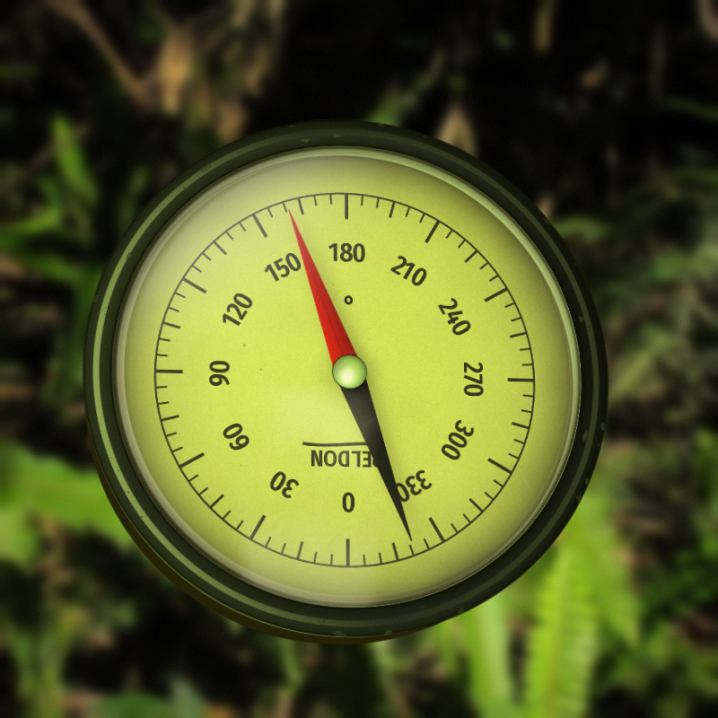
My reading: 160,°
